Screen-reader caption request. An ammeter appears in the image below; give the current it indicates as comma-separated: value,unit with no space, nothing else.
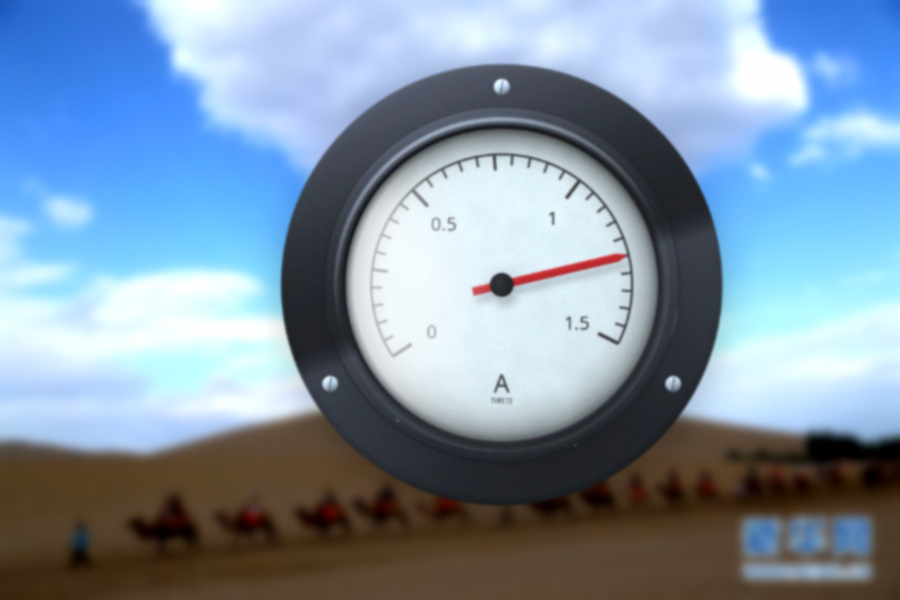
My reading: 1.25,A
